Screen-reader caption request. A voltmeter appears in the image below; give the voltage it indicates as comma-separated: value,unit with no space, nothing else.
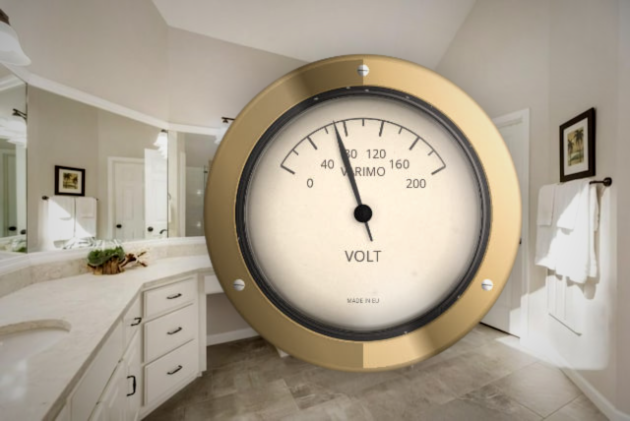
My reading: 70,V
